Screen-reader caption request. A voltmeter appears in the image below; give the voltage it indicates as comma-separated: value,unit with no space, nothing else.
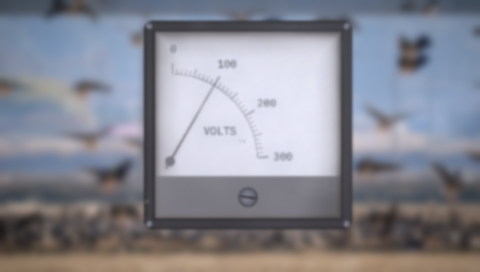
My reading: 100,V
